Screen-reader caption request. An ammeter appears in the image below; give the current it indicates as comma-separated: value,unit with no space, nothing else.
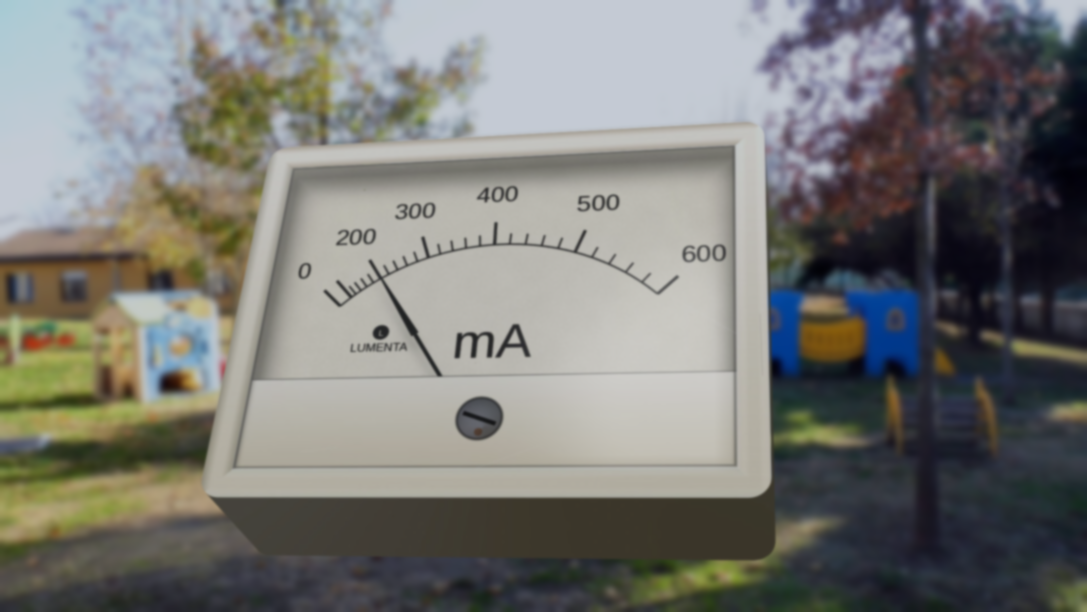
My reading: 200,mA
